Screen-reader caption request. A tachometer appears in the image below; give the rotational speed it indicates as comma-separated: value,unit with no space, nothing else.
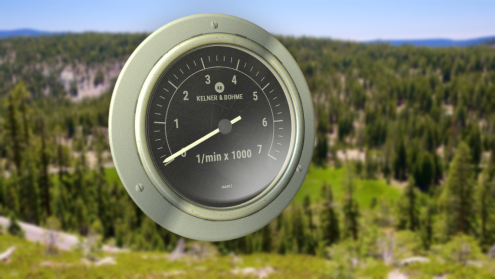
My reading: 100,rpm
